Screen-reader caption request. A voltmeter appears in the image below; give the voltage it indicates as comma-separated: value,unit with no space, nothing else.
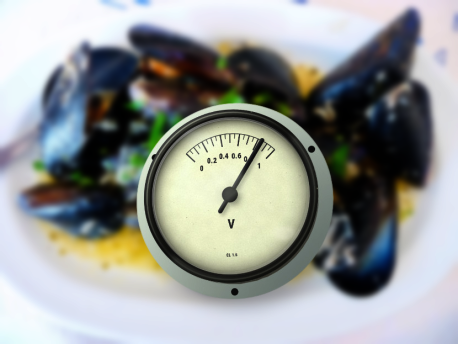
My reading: 0.85,V
